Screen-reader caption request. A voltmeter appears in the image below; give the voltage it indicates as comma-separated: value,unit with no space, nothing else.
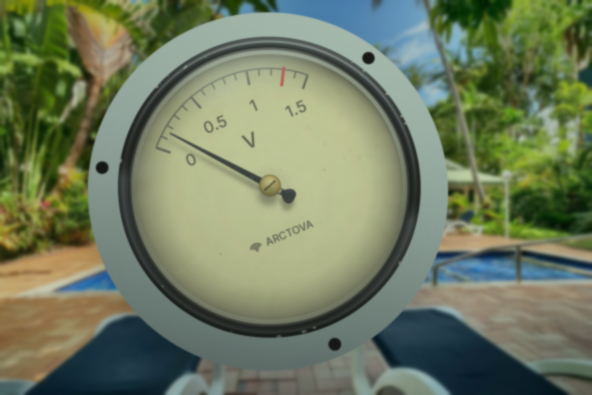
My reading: 0.15,V
